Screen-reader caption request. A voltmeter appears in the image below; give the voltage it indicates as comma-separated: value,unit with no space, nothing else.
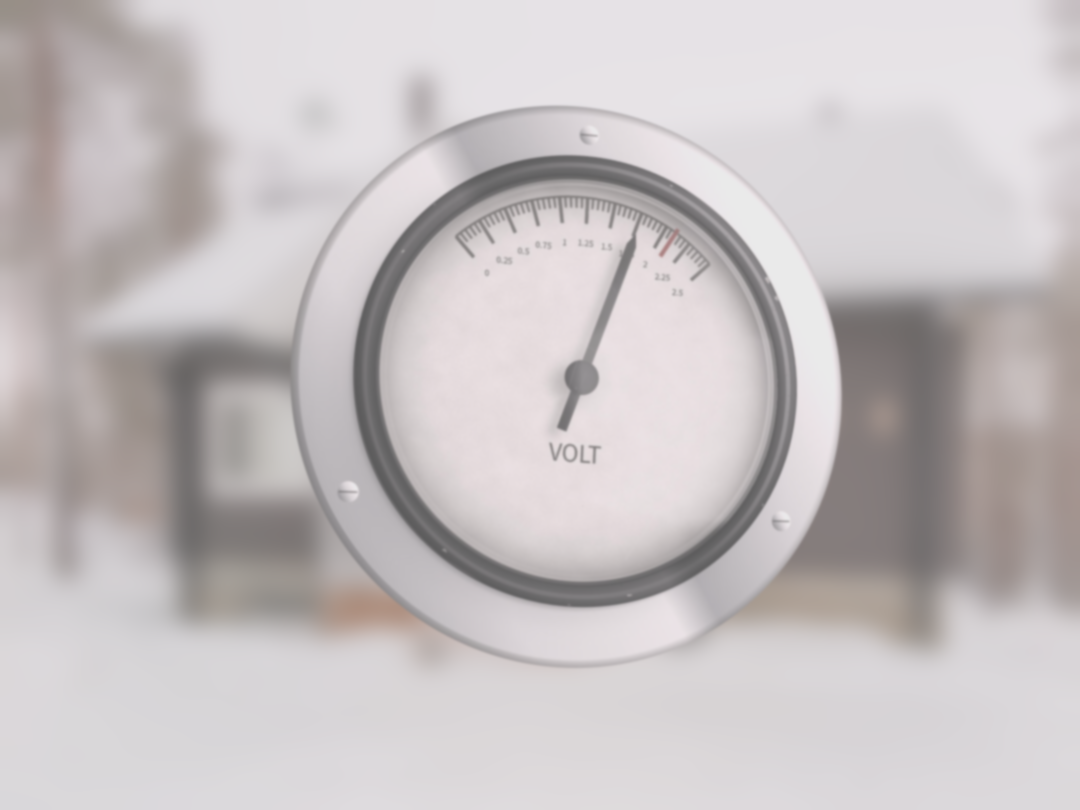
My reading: 1.75,V
